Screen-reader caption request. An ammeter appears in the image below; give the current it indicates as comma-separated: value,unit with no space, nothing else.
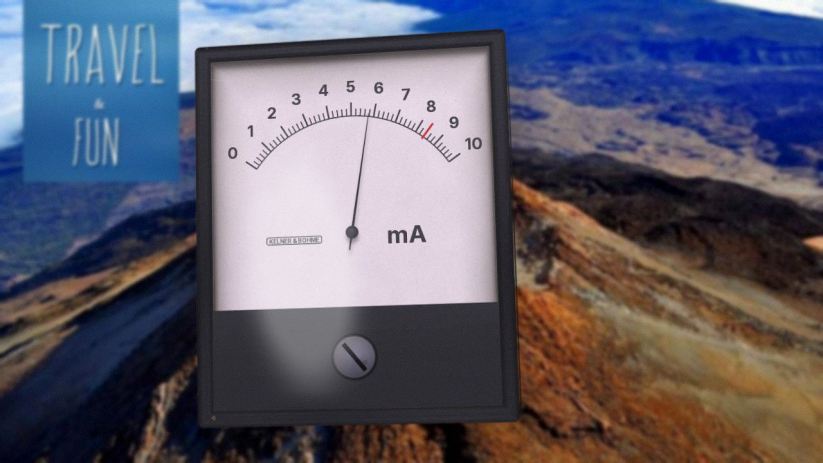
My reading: 5.8,mA
